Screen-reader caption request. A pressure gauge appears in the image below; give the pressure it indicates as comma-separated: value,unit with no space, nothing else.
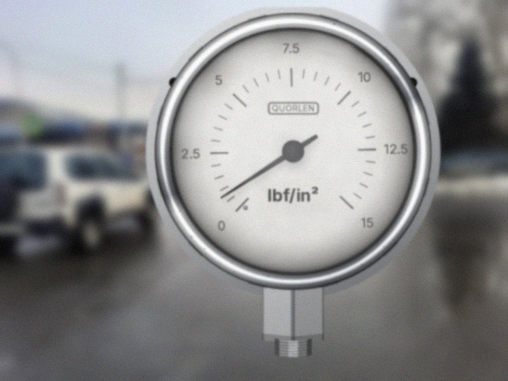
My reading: 0.75,psi
